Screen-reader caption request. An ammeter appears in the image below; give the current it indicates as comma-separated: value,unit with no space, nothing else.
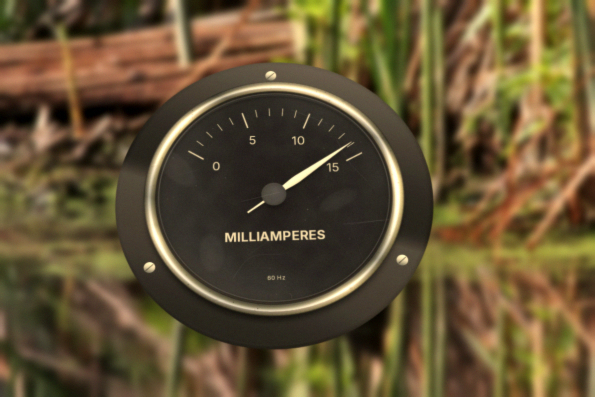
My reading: 14,mA
